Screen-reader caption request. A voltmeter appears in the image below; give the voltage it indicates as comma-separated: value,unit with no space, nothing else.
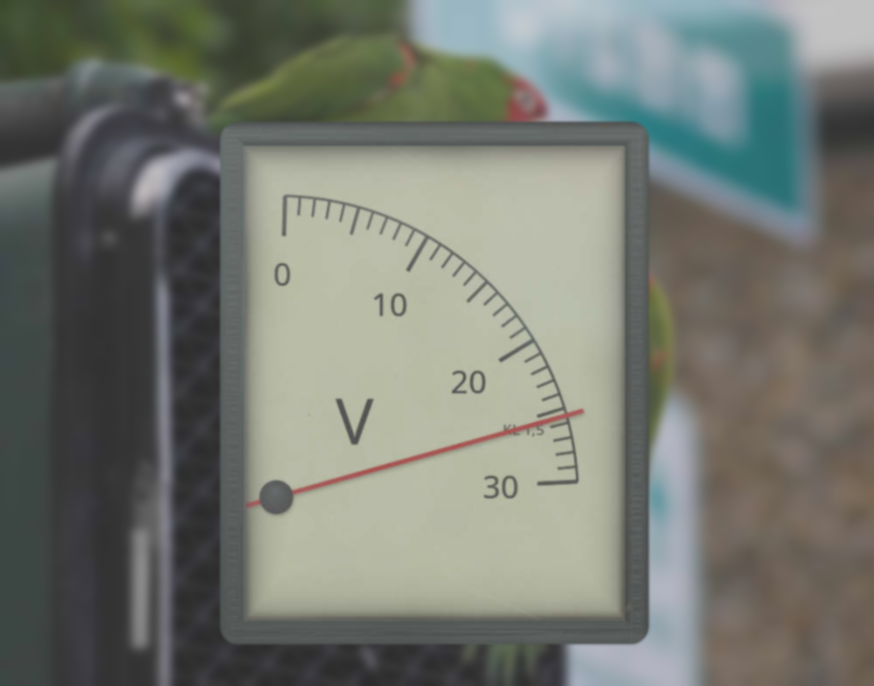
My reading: 25.5,V
